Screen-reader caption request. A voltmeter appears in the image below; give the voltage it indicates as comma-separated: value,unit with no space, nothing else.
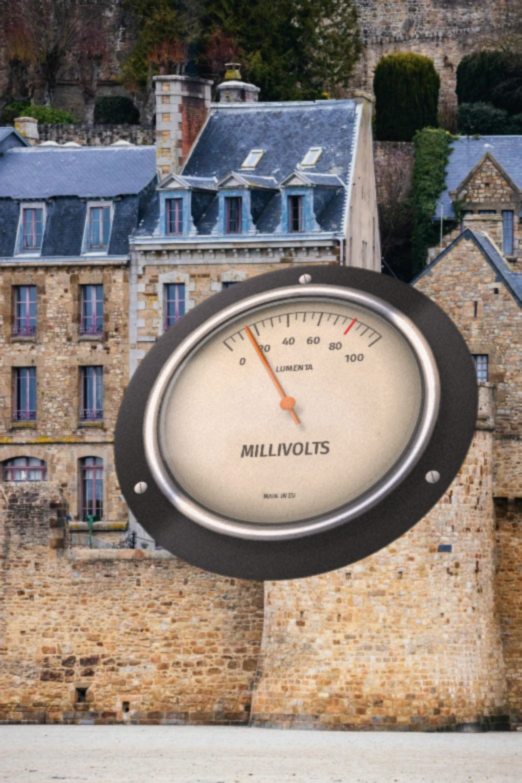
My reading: 15,mV
